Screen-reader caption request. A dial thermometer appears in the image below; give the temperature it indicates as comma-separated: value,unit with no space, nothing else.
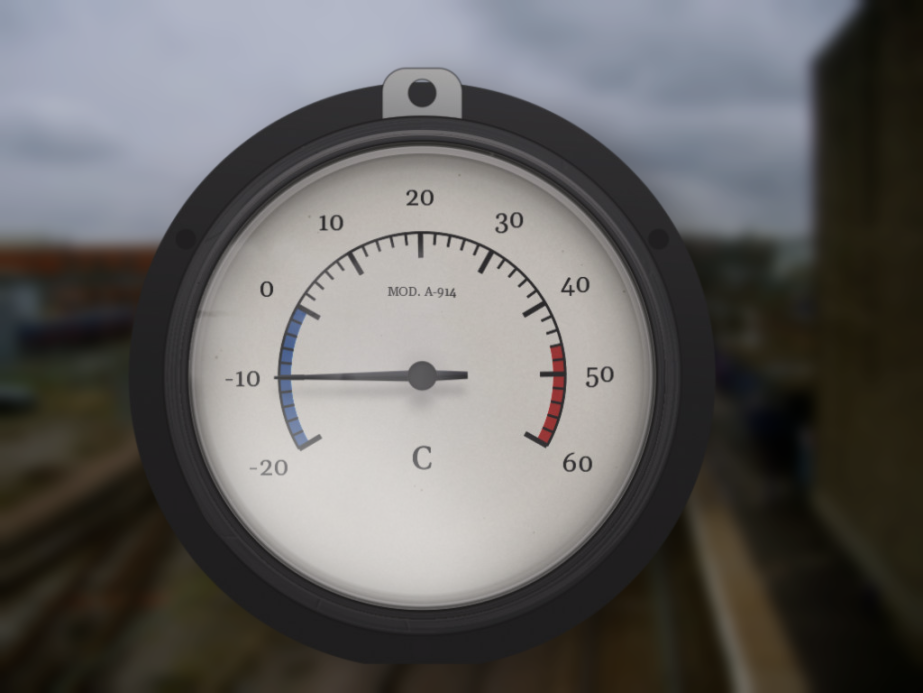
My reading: -10,°C
